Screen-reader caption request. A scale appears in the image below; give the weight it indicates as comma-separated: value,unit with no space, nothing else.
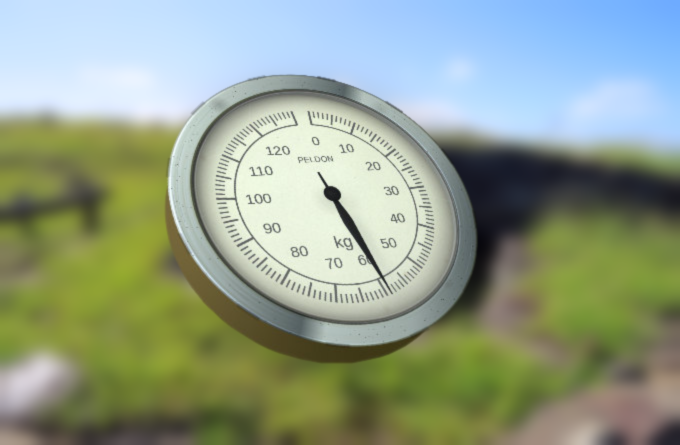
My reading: 60,kg
